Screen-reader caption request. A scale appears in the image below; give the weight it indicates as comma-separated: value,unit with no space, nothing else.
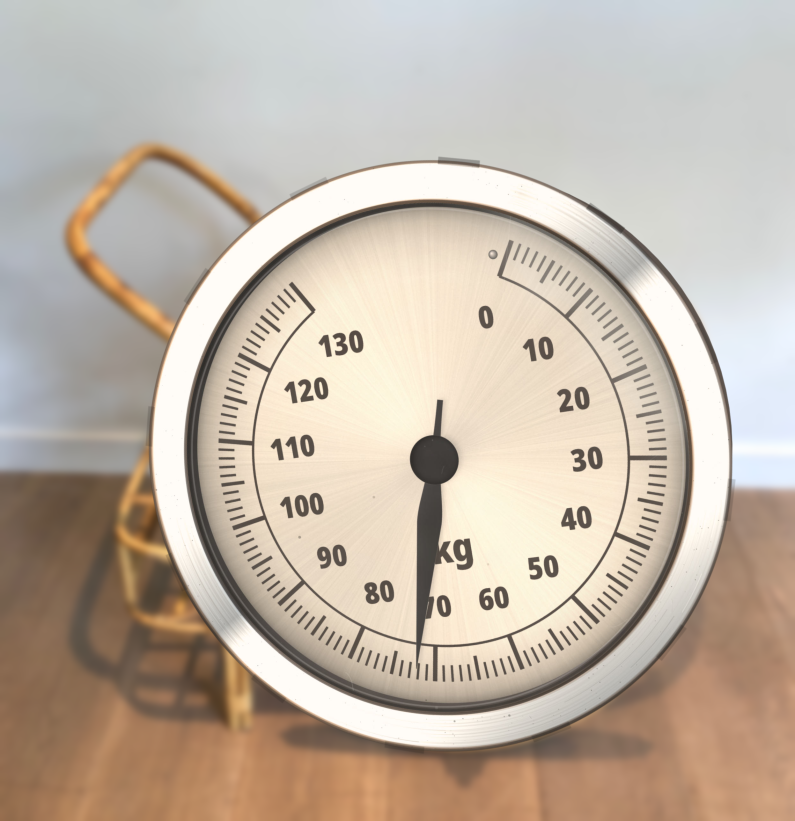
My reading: 72,kg
